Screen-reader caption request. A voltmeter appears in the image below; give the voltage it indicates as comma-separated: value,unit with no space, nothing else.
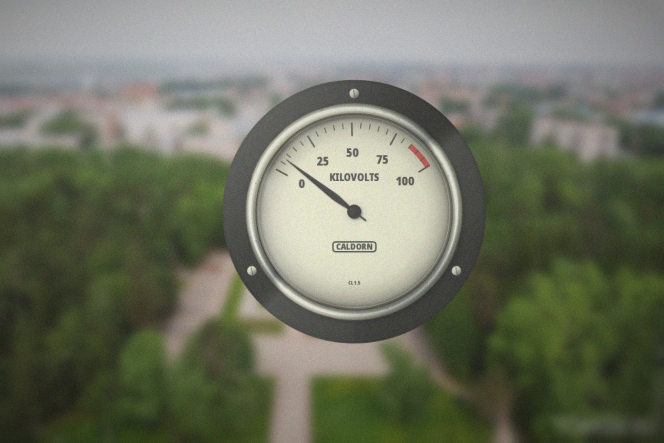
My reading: 7.5,kV
